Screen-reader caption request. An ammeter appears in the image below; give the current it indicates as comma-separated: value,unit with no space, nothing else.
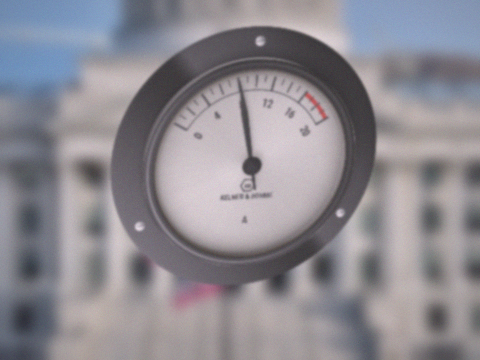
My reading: 8,A
